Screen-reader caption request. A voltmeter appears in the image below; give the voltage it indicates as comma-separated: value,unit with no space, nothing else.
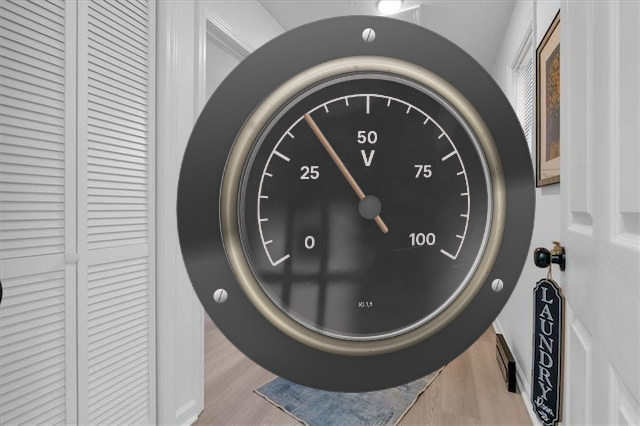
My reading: 35,V
